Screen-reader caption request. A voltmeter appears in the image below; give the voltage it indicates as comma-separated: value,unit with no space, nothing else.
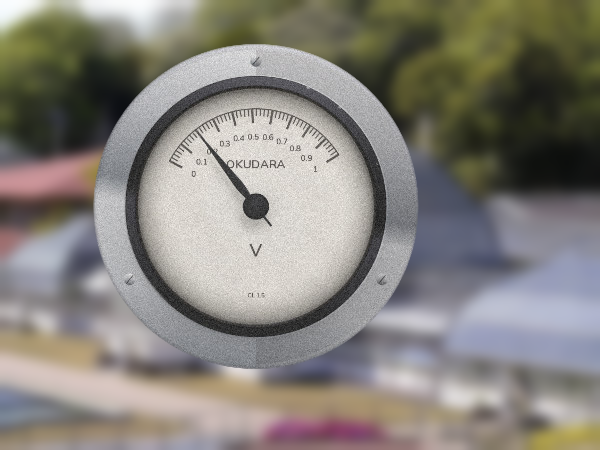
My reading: 0.2,V
